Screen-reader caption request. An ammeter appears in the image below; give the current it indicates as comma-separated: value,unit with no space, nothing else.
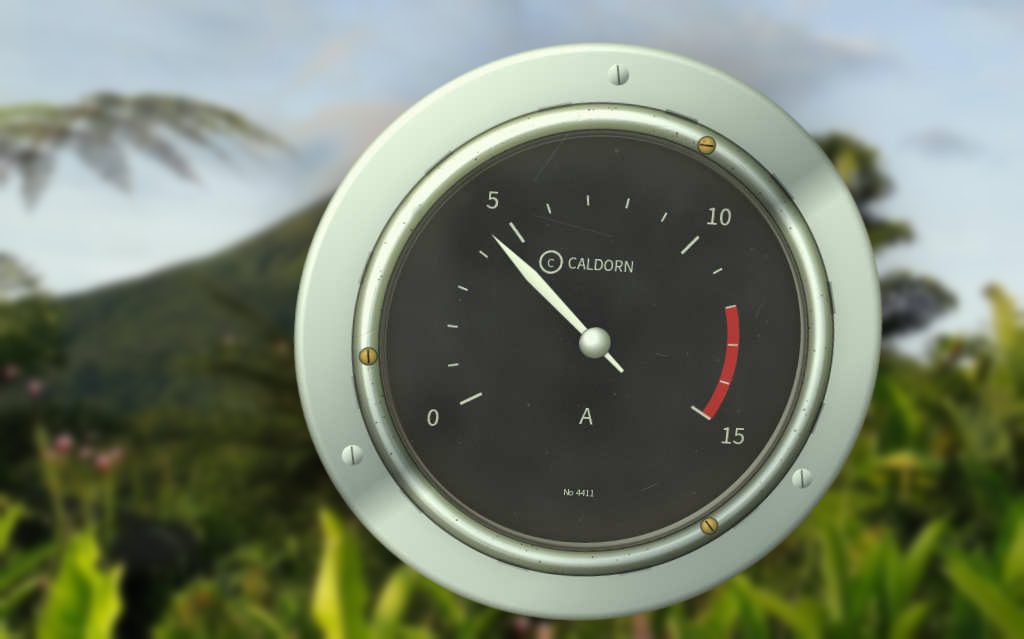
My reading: 4.5,A
